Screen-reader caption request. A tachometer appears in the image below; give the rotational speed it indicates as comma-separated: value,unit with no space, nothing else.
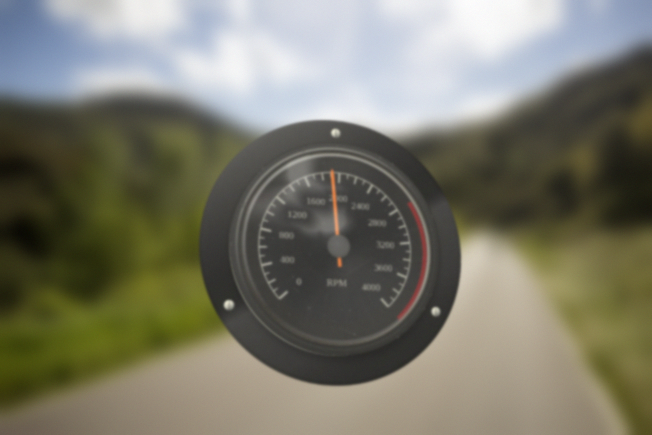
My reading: 1900,rpm
